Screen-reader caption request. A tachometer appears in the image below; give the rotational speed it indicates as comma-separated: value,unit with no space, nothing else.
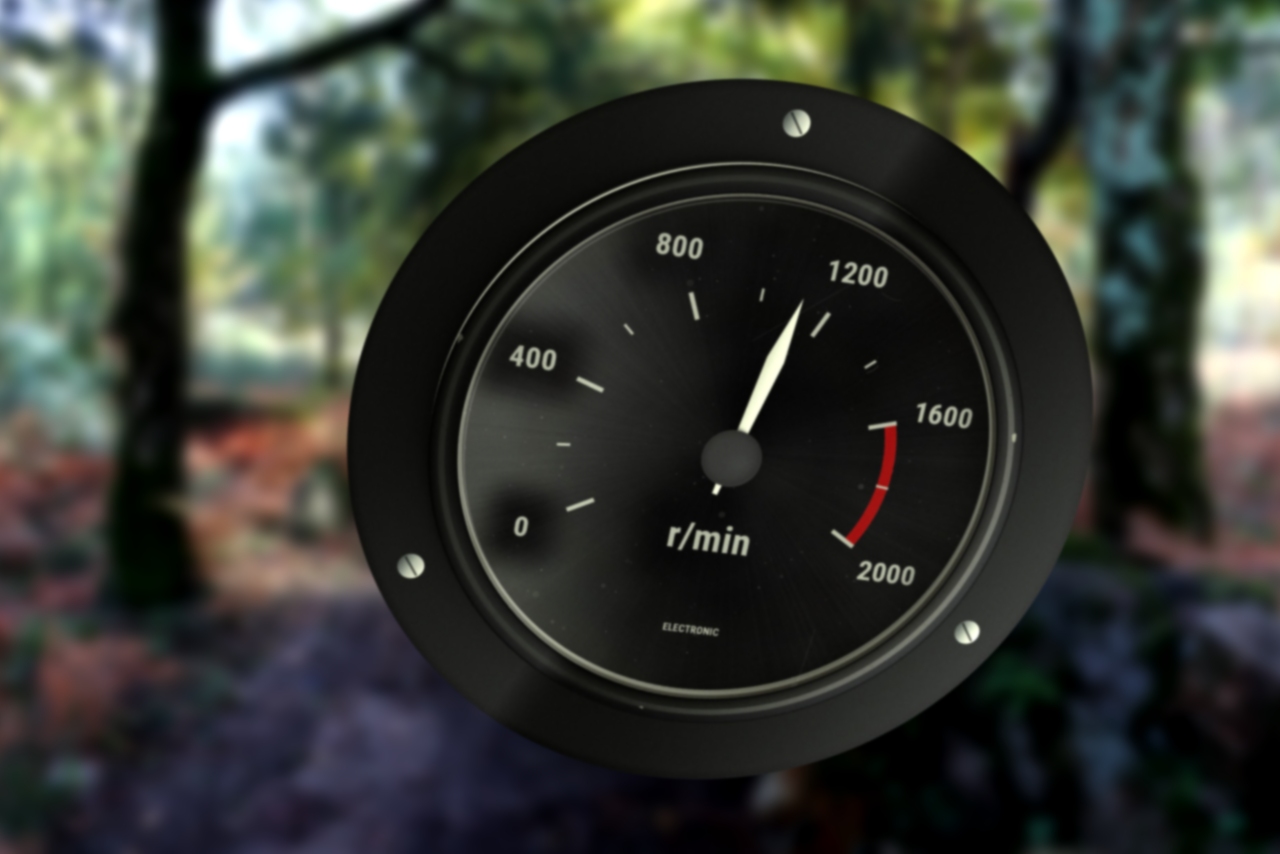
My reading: 1100,rpm
